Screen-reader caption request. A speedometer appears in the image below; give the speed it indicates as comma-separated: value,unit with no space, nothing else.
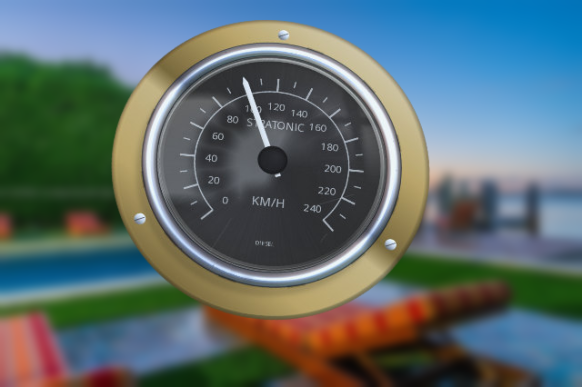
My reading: 100,km/h
